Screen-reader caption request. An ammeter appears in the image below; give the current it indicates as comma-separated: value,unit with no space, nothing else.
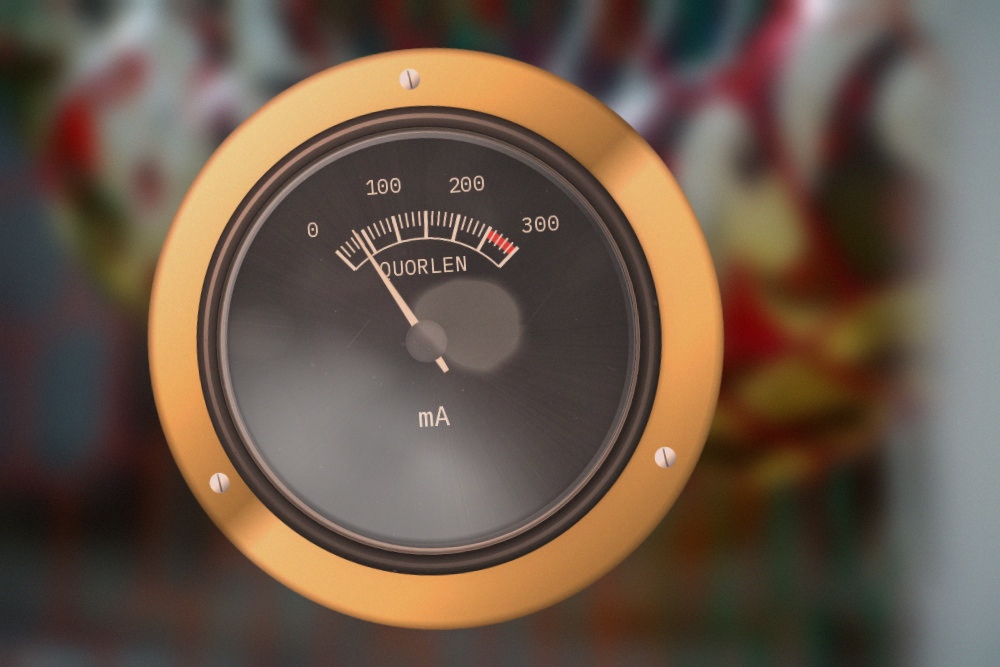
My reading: 40,mA
